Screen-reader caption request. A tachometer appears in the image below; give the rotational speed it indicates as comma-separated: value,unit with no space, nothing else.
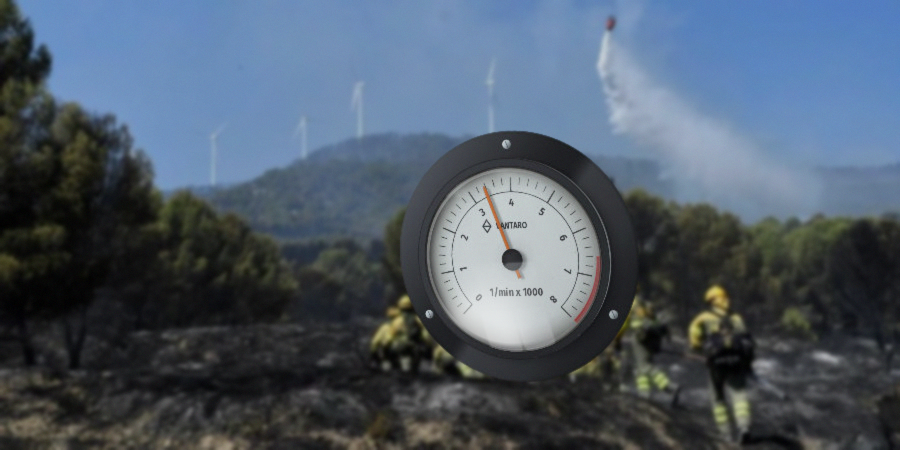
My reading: 3400,rpm
